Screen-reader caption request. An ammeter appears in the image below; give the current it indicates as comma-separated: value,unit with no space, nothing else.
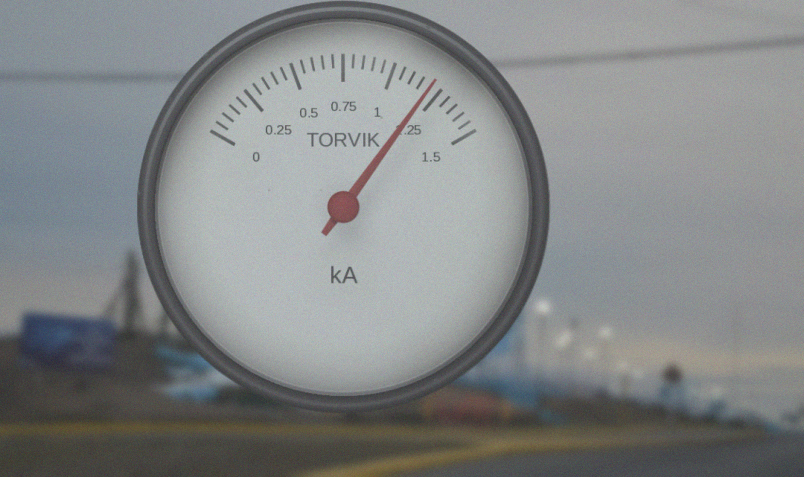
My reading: 1.2,kA
